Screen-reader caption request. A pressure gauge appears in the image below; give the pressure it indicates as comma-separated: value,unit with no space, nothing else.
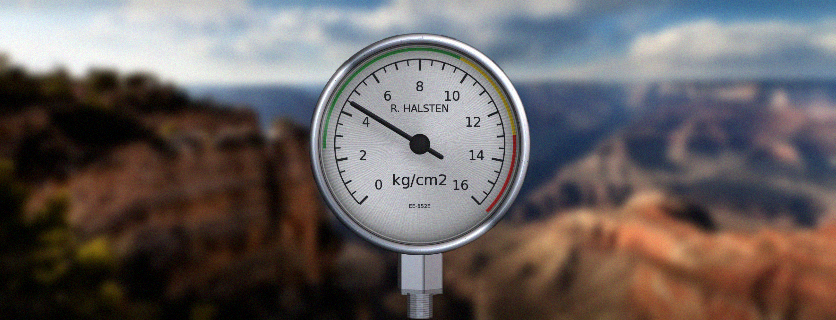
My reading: 4.5,kg/cm²
